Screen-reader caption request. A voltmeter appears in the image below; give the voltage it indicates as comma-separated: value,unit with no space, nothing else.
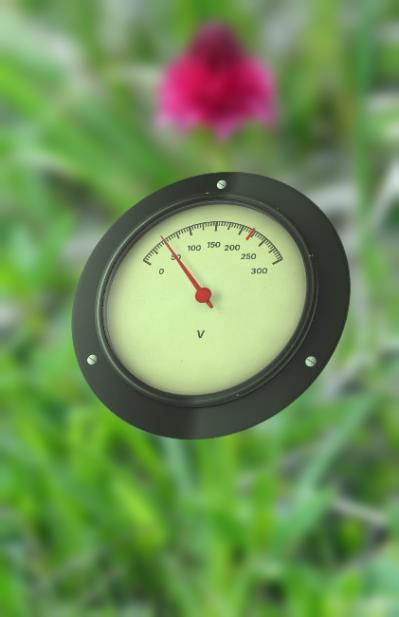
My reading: 50,V
